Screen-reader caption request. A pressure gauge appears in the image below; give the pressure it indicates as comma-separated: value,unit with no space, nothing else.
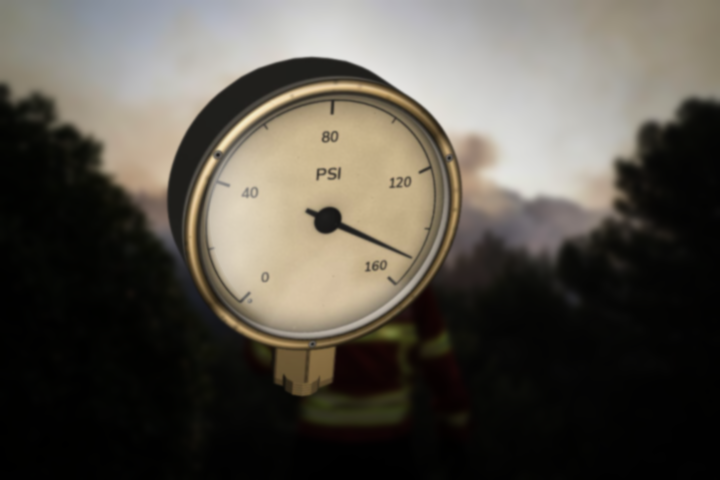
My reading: 150,psi
